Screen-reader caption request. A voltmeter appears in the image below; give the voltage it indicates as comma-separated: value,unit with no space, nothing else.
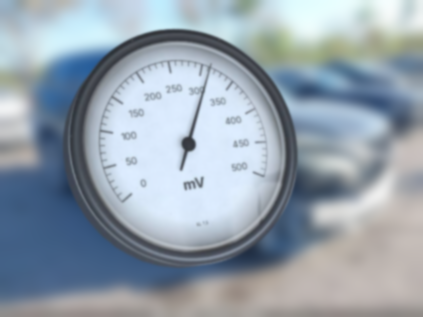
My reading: 310,mV
